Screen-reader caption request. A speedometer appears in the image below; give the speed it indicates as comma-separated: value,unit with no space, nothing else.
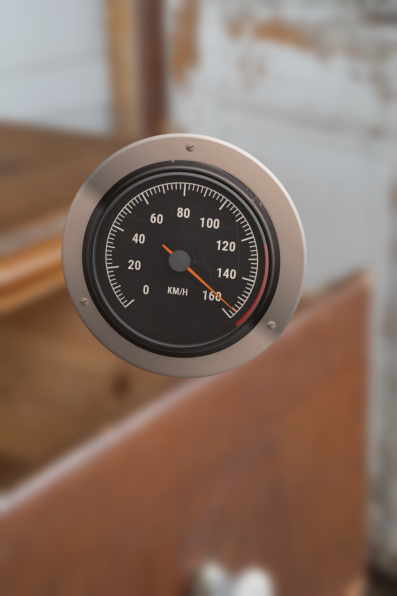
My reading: 156,km/h
